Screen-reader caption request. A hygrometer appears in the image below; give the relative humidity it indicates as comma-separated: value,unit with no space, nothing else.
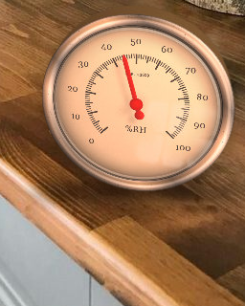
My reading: 45,%
